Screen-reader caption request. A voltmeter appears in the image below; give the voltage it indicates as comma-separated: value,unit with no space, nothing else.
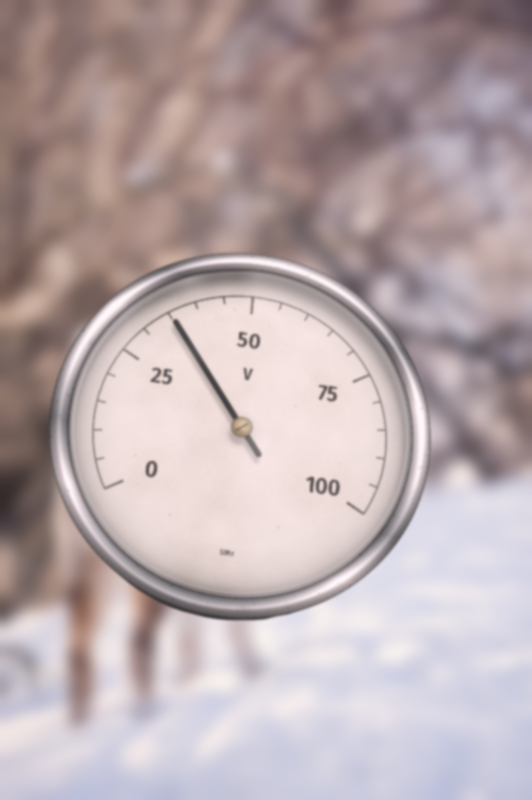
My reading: 35,V
